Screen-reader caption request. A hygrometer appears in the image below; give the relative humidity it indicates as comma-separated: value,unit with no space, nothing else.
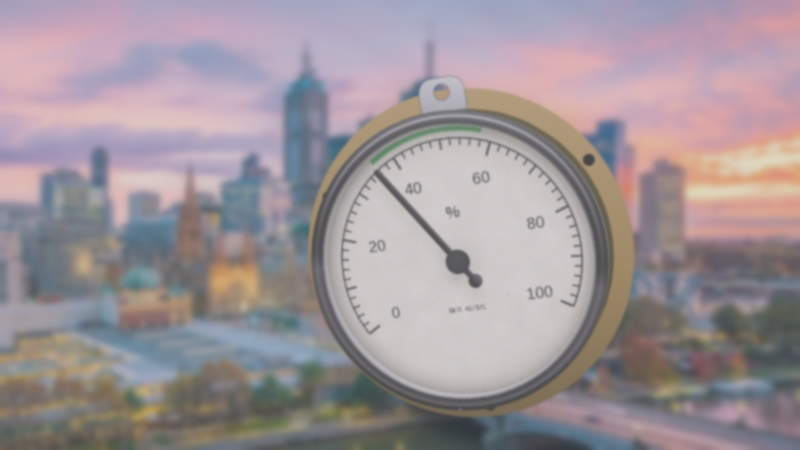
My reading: 36,%
